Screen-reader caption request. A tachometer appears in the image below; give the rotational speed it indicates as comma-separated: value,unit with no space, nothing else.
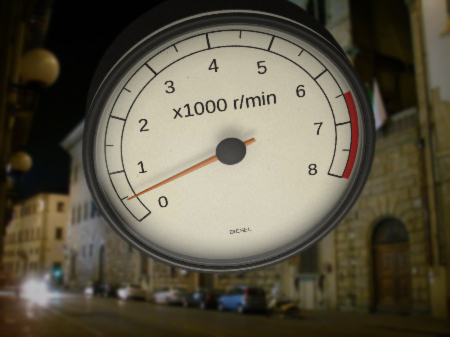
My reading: 500,rpm
